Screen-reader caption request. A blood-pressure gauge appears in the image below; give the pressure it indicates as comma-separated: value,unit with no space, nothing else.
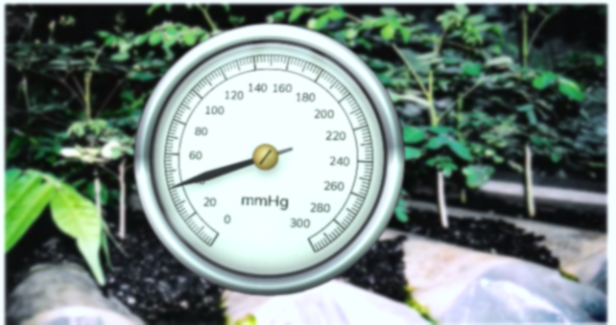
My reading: 40,mmHg
